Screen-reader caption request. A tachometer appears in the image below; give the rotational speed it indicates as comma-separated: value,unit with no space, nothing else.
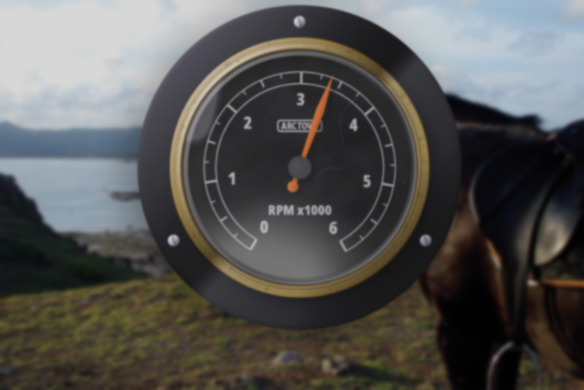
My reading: 3375,rpm
